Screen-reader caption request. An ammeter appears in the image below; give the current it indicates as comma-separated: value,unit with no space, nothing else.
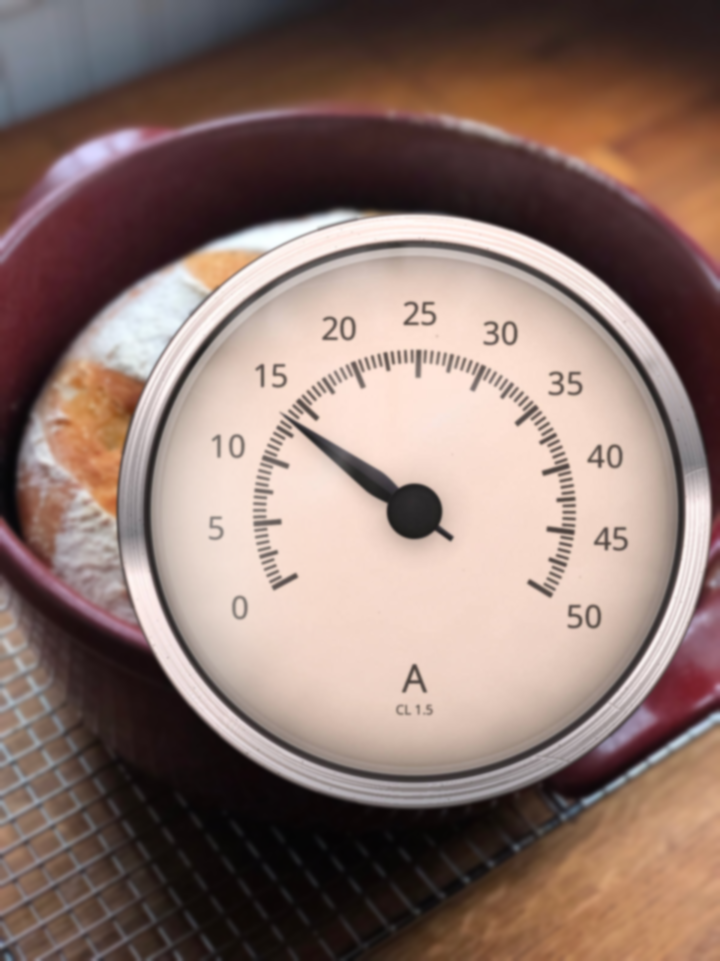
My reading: 13.5,A
